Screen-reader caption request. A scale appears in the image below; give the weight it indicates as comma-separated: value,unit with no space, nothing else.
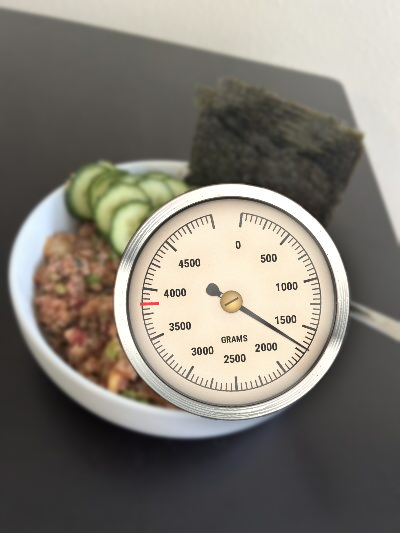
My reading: 1700,g
